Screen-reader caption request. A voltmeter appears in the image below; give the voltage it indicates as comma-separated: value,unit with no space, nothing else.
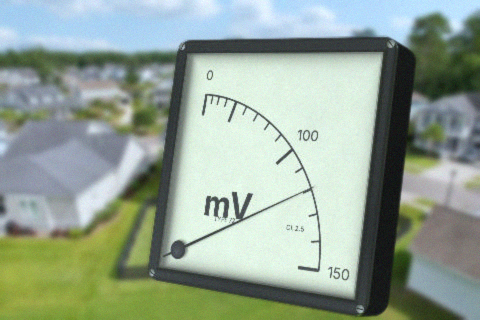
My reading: 120,mV
